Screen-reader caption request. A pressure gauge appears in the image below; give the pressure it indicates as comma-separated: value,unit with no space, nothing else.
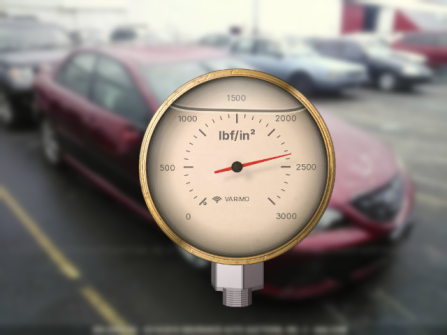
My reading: 2350,psi
